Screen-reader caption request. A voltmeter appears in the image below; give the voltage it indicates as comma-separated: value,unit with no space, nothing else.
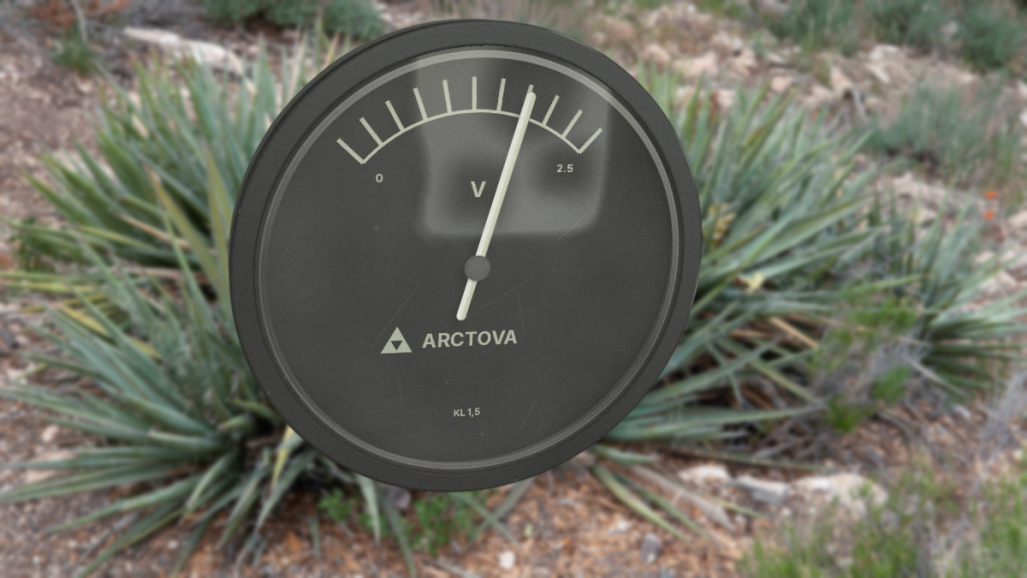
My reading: 1.75,V
